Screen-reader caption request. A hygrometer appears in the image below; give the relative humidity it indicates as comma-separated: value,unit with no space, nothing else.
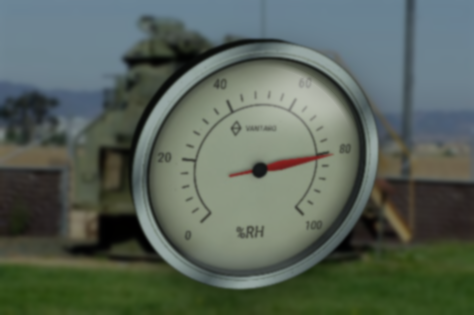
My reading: 80,%
